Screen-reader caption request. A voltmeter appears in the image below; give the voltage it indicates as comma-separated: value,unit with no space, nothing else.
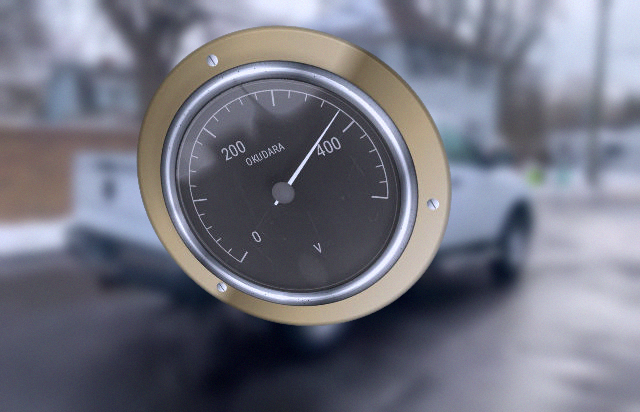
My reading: 380,V
